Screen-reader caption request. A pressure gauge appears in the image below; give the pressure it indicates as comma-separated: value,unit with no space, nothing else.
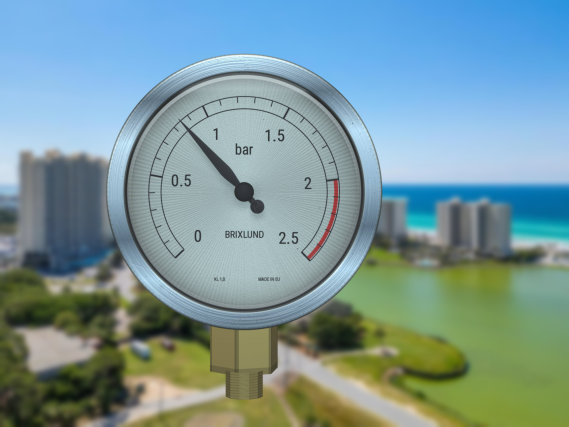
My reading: 0.85,bar
